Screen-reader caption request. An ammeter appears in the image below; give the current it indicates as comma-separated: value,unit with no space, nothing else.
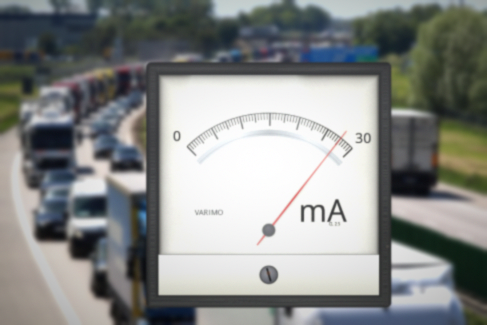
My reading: 27.5,mA
